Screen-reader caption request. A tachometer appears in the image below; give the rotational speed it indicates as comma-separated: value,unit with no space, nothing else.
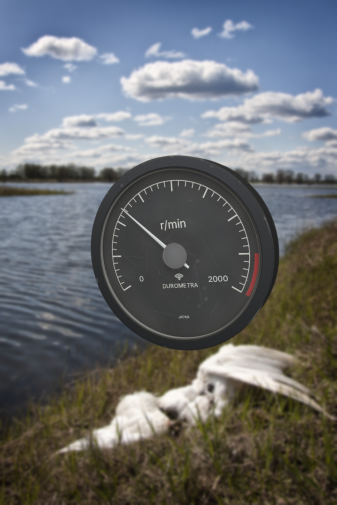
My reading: 600,rpm
